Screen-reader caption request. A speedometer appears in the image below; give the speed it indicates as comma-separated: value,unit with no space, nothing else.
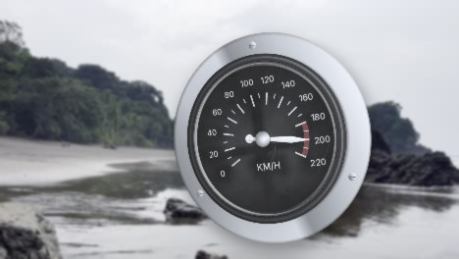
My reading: 200,km/h
